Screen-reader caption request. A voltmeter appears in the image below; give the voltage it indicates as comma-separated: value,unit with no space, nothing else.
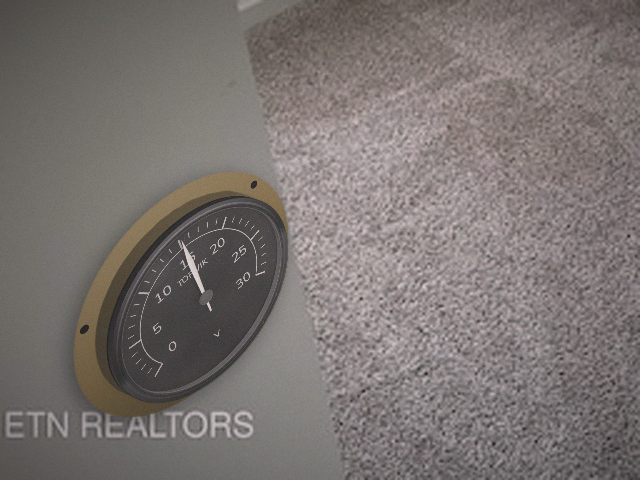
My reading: 15,V
